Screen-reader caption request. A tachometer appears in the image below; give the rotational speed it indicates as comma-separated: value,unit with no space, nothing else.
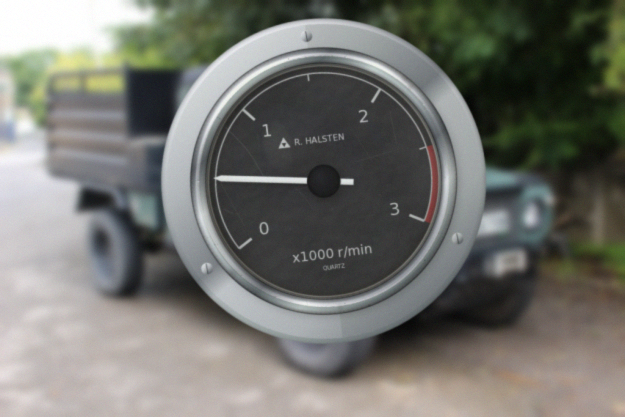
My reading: 500,rpm
